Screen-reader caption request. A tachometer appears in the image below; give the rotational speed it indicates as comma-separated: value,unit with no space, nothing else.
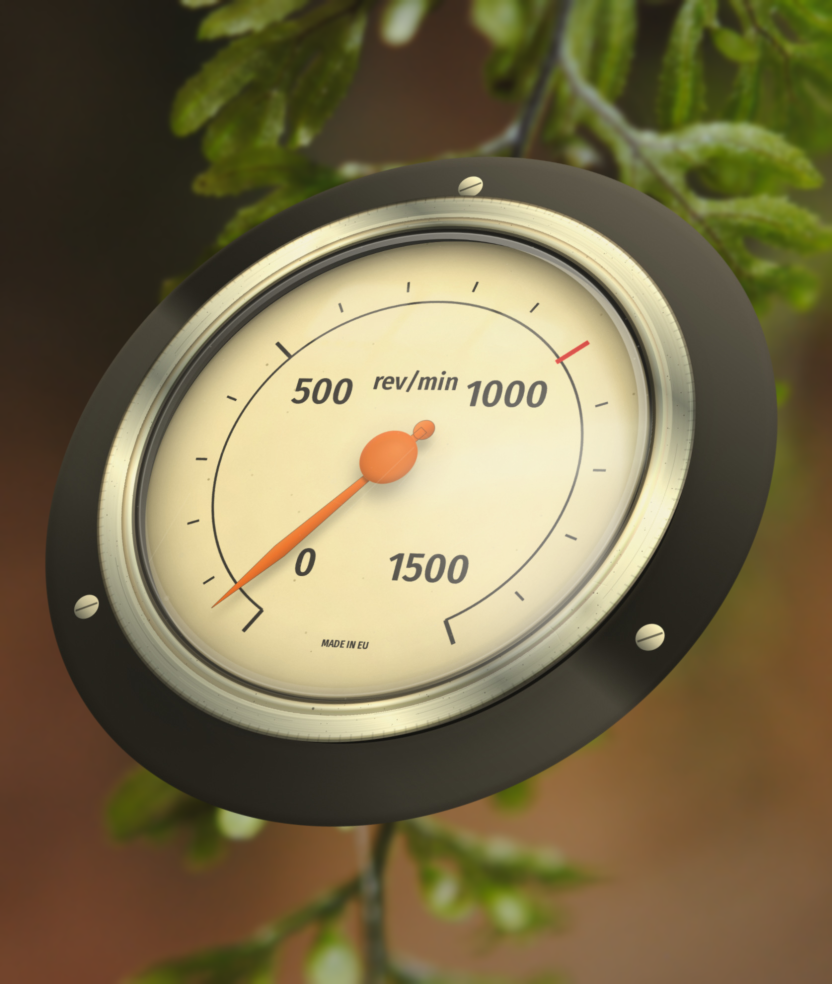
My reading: 50,rpm
